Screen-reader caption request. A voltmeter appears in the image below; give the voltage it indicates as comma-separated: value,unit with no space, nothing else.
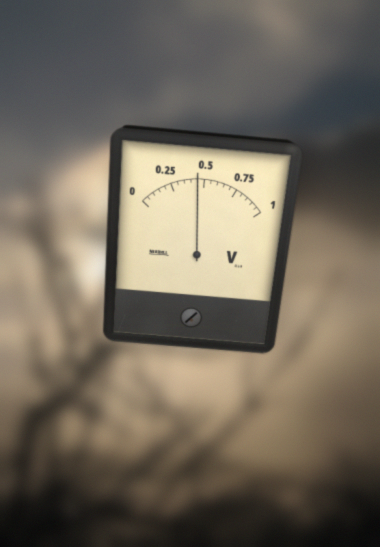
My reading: 0.45,V
